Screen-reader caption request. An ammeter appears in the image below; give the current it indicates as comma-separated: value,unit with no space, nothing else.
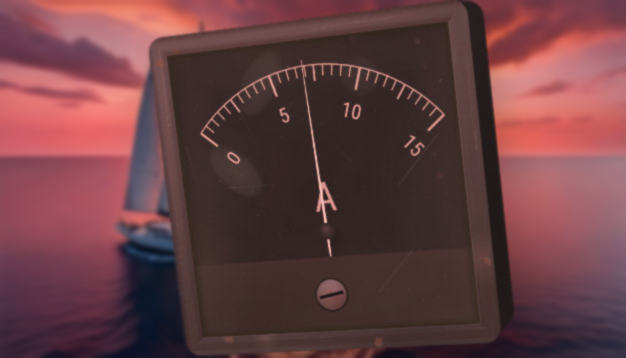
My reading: 7,A
